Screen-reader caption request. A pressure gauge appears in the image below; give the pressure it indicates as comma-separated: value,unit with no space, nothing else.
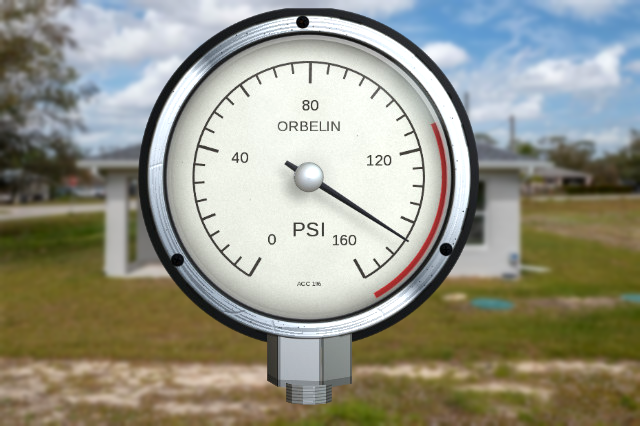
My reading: 145,psi
